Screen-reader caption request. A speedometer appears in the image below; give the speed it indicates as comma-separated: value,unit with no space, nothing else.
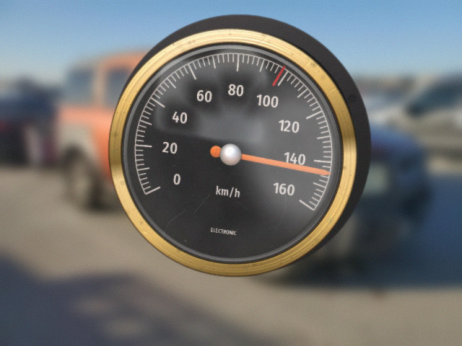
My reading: 144,km/h
